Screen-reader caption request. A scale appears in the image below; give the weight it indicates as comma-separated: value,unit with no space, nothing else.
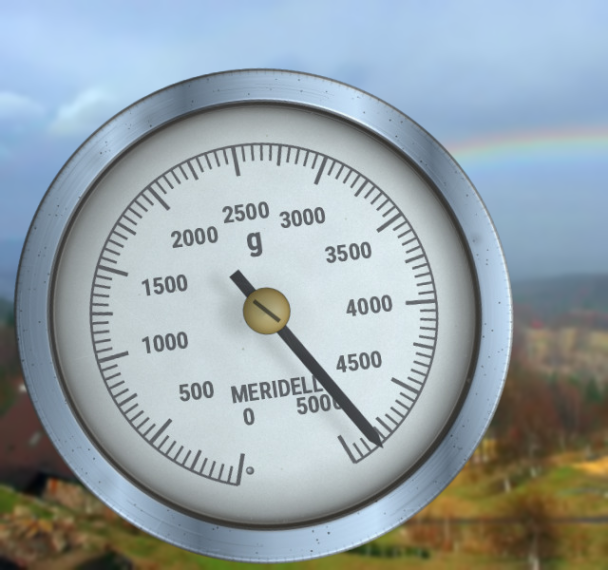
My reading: 4850,g
